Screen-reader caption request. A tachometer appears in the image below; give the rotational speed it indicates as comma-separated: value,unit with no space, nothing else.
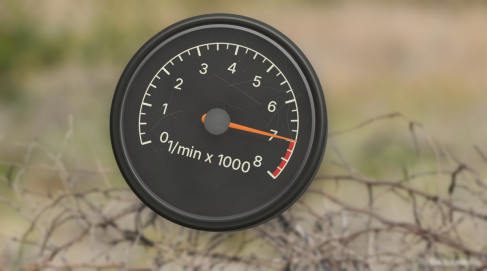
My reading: 7000,rpm
